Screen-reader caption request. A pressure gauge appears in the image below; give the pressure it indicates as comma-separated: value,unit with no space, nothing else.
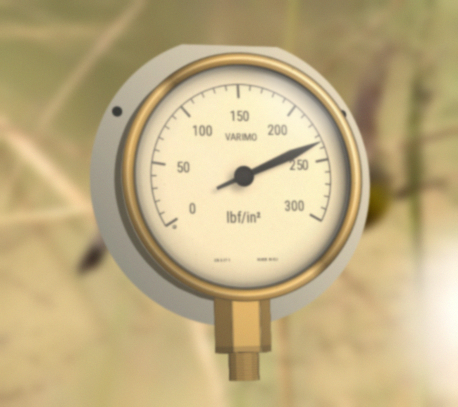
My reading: 235,psi
